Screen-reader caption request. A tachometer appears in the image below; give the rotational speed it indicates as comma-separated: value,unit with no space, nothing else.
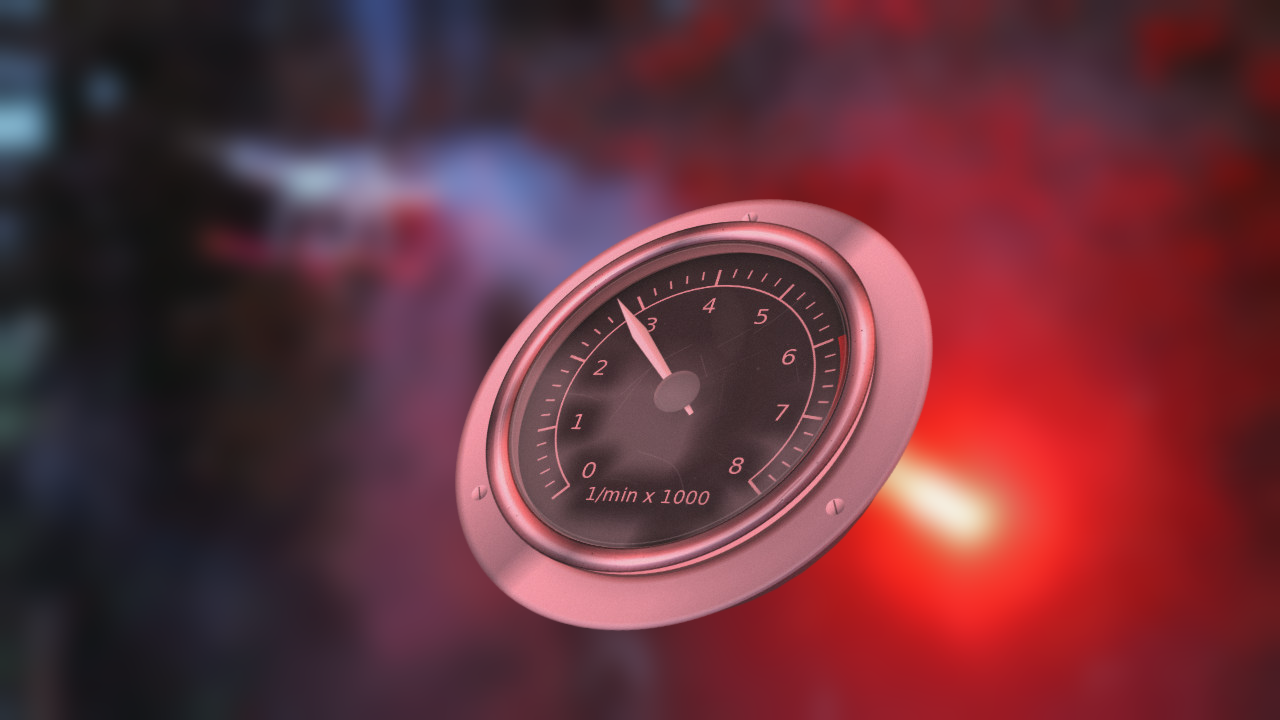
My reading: 2800,rpm
